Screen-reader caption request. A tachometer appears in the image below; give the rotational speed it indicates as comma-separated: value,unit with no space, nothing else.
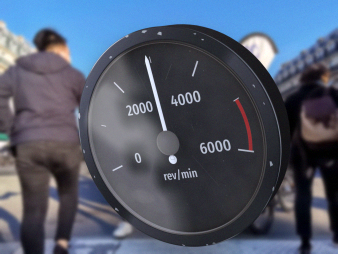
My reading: 3000,rpm
